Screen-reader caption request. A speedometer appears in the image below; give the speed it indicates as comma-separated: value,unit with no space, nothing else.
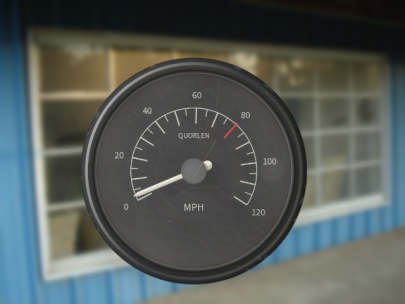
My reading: 2.5,mph
